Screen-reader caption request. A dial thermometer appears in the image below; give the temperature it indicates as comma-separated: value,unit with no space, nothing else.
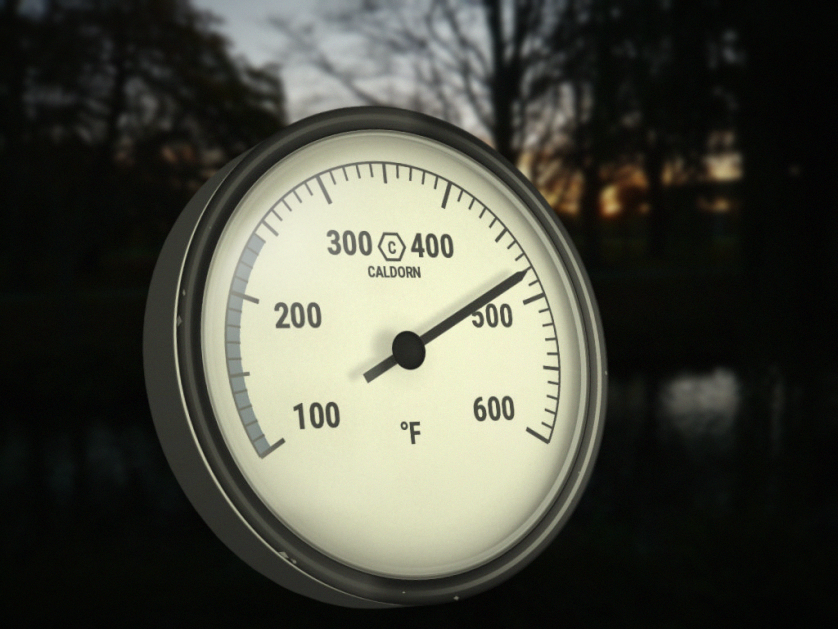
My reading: 480,°F
